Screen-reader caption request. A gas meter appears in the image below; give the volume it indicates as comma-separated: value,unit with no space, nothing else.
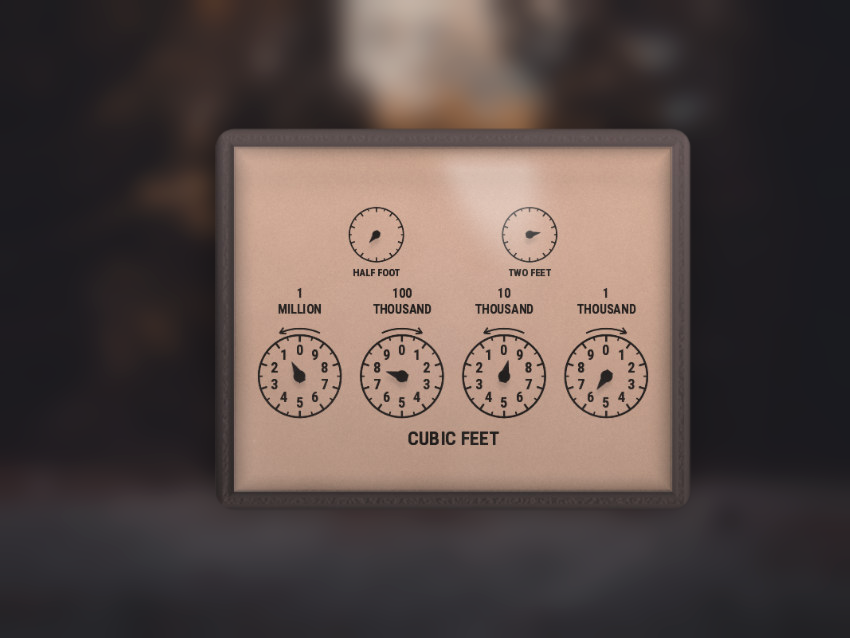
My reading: 79600,ft³
